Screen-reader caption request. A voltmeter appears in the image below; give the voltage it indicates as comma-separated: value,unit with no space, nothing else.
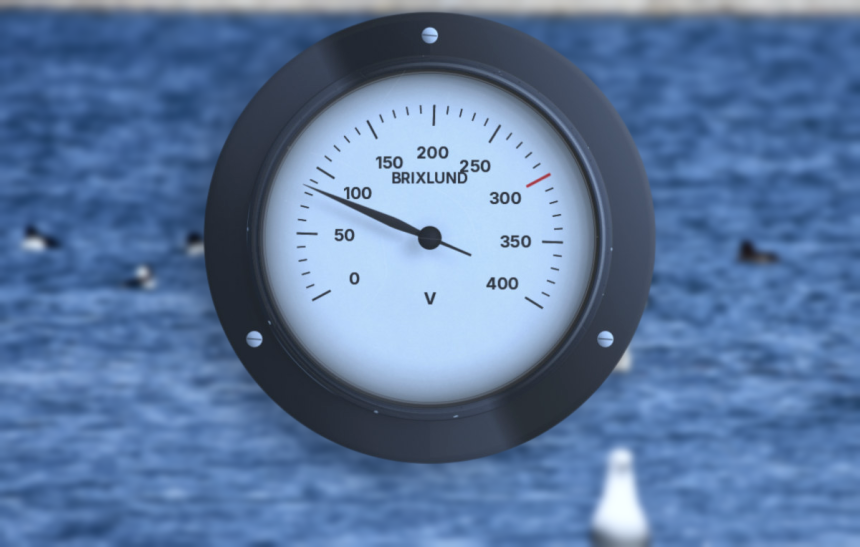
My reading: 85,V
